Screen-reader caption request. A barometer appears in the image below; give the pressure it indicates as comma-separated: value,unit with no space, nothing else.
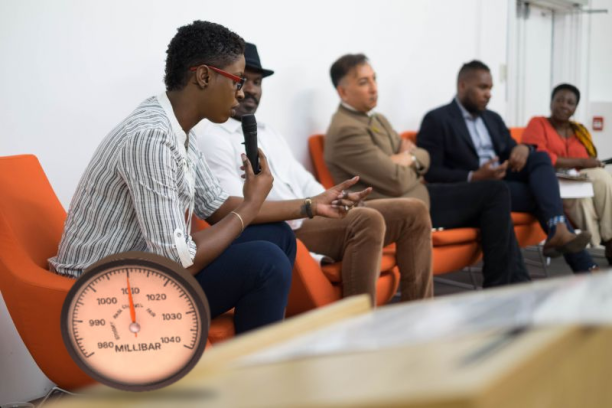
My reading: 1010,mbar
